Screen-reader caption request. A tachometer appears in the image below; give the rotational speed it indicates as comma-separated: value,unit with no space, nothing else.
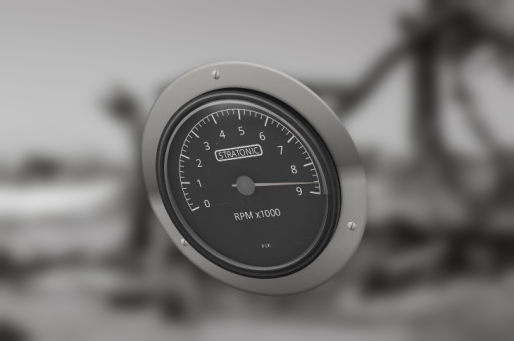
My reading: 8600,rpm
